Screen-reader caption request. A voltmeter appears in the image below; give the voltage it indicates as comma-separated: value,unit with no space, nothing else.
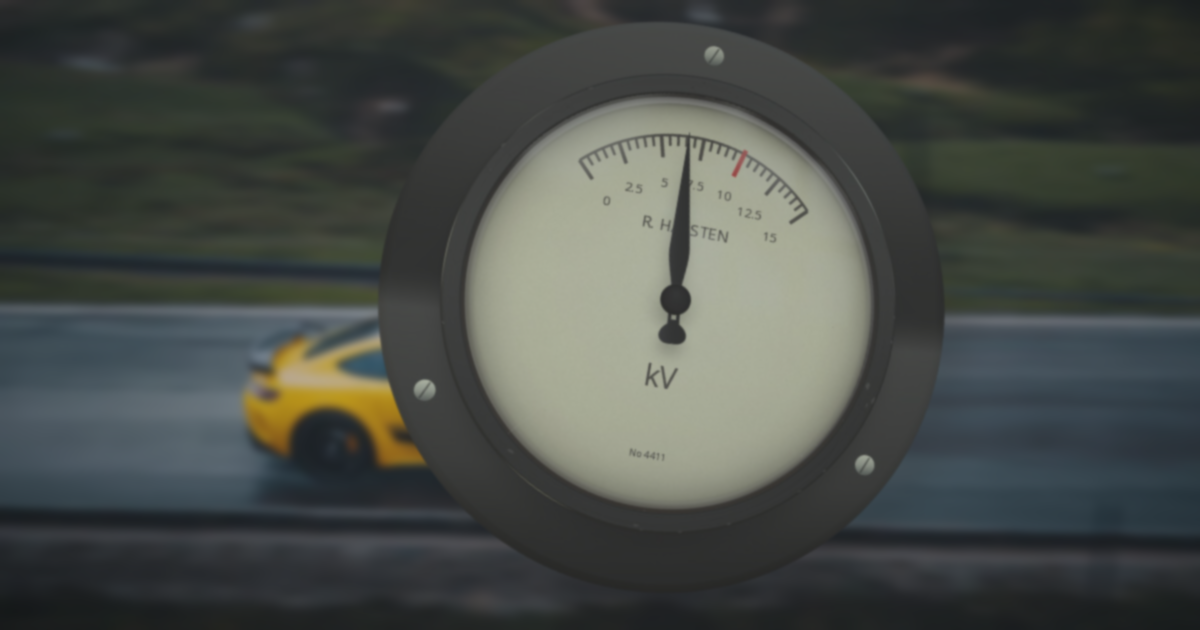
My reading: 6.5,kV
